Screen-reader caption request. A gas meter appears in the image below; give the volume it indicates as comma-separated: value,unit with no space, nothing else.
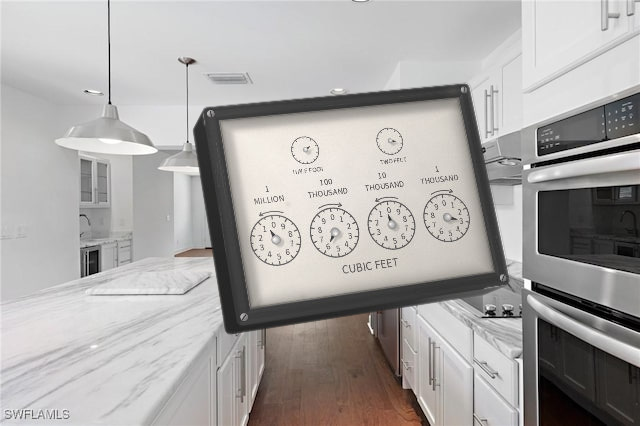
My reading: 60300,ft³
